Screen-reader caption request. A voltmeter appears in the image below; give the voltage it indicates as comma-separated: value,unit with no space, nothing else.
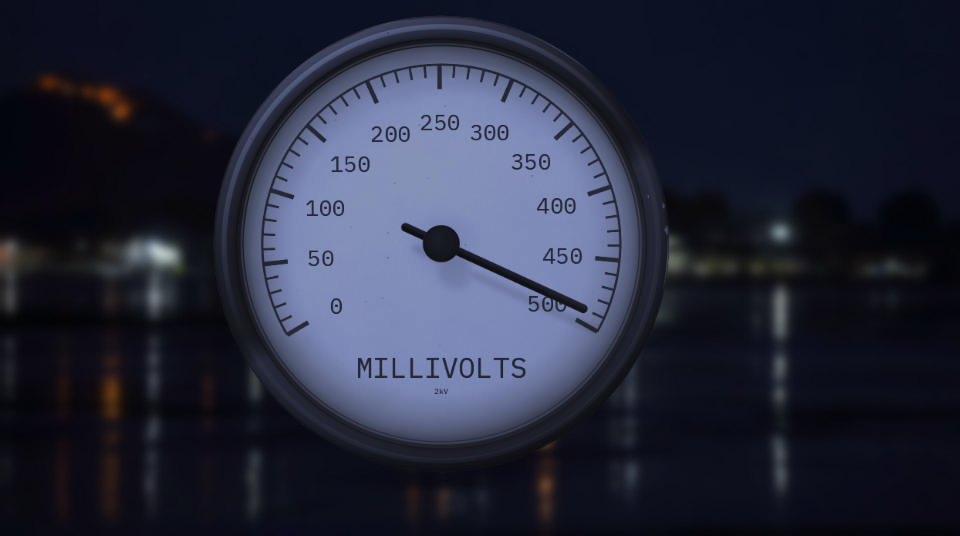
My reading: 490,mV
